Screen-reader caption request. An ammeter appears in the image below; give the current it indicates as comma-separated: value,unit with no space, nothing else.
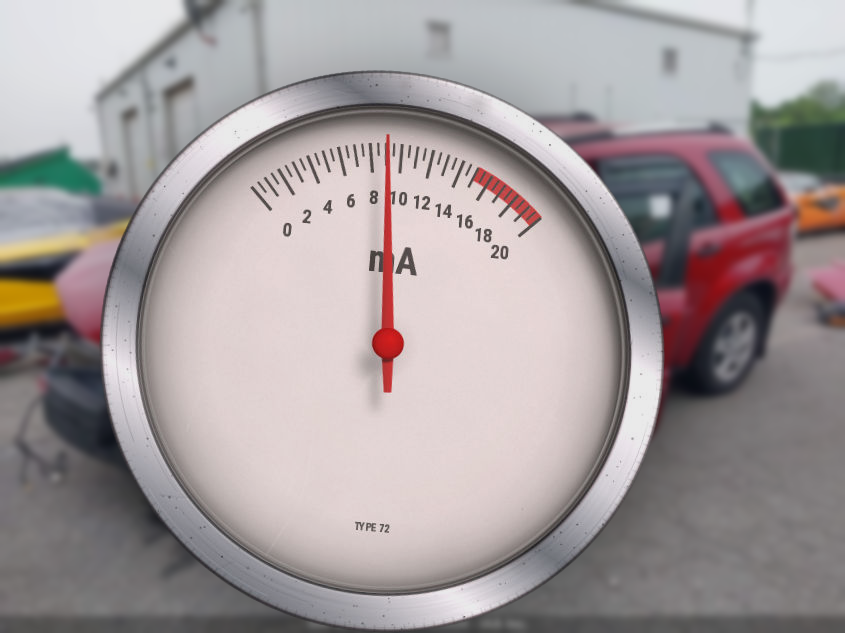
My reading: 9,mA
